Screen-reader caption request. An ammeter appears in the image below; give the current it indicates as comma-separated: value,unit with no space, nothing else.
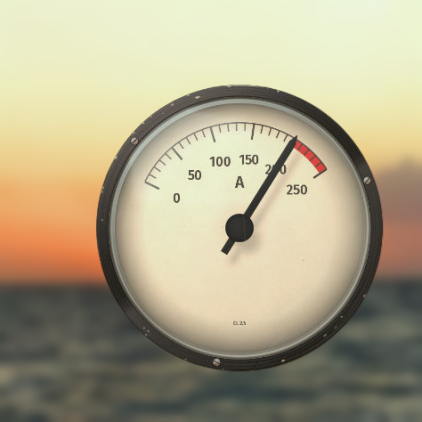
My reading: 200,A
